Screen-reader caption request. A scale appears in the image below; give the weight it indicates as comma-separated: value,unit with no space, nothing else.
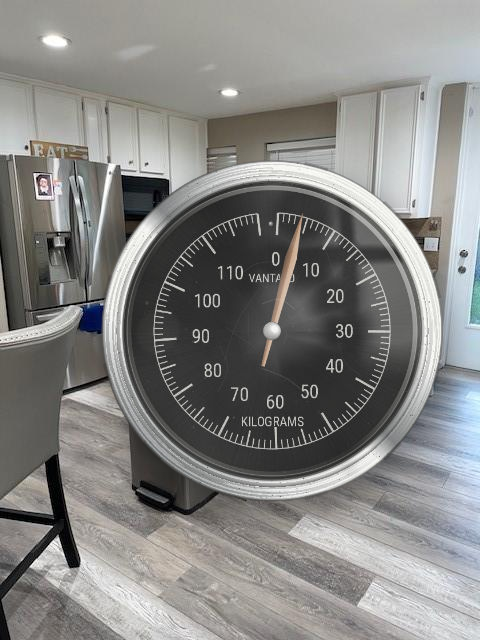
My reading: 4,kg
